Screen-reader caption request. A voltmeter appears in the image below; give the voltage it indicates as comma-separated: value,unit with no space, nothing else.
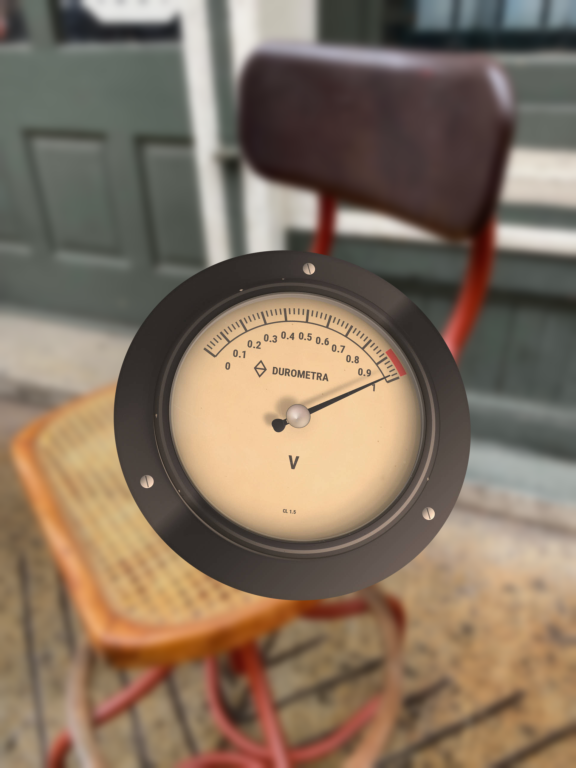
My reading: 0.98,V
